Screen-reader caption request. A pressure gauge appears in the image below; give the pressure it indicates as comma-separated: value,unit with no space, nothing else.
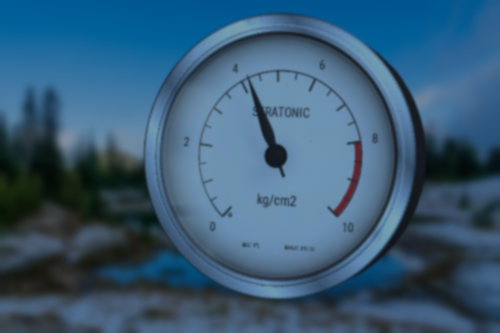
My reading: 4.25,kg/cm²
